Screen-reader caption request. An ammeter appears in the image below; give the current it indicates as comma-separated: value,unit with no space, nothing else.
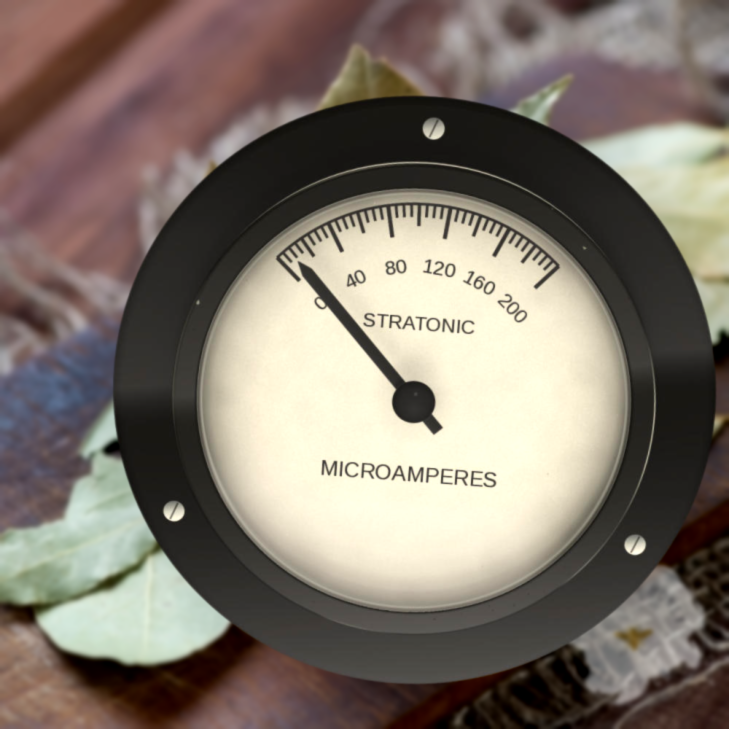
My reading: 10,µA
